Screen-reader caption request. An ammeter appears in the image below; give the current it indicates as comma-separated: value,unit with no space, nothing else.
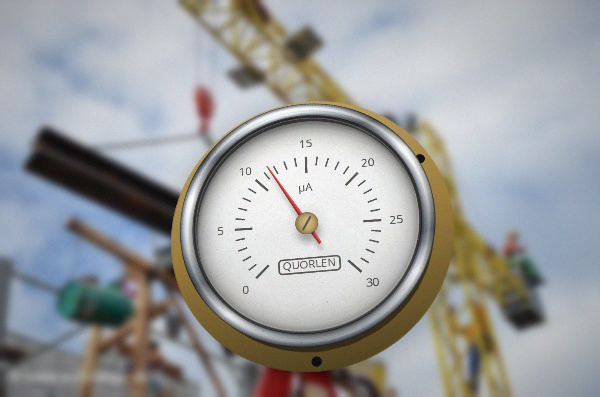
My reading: 11.5,µA
